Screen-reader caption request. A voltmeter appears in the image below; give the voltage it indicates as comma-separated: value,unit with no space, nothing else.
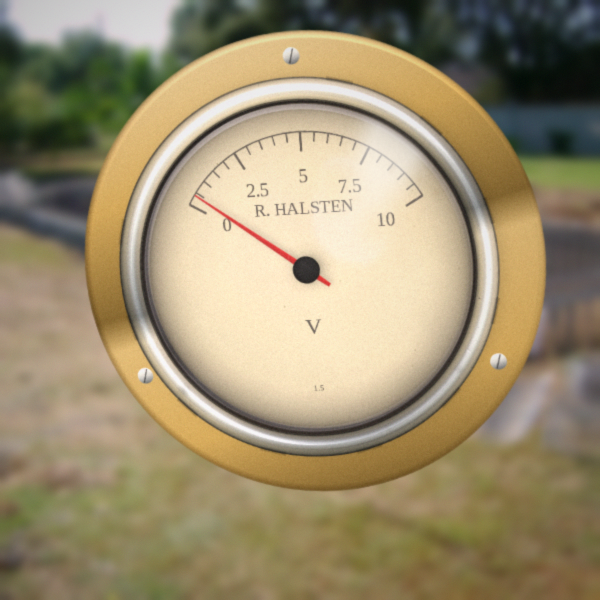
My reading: 0.5,V
